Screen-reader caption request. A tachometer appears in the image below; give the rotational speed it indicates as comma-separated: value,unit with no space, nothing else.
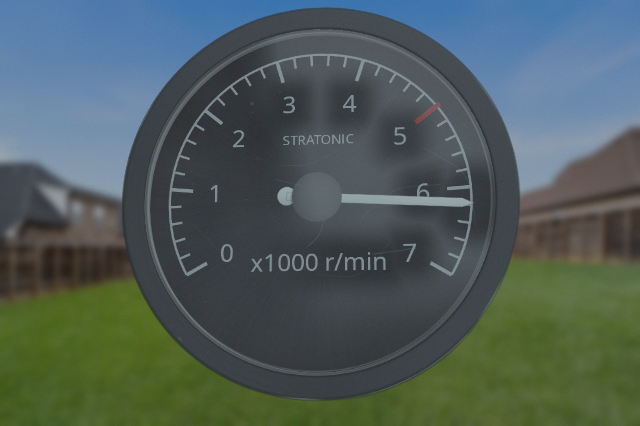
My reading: 6200,rpm
